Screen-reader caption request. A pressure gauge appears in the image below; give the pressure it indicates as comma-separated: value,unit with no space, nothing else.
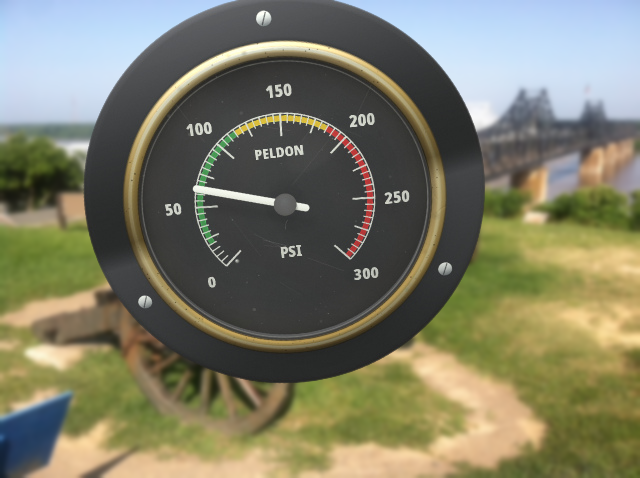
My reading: 65,psi
